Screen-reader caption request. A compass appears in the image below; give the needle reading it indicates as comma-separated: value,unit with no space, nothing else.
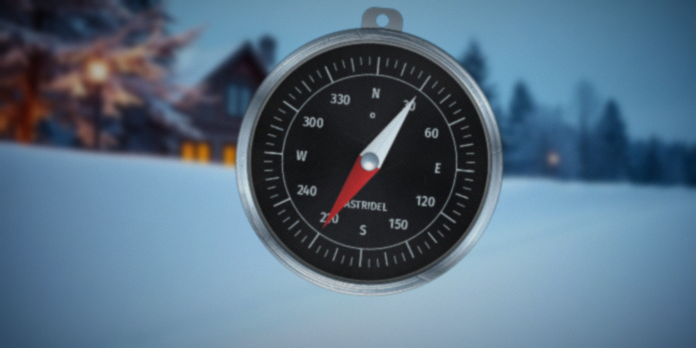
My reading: 210,°
